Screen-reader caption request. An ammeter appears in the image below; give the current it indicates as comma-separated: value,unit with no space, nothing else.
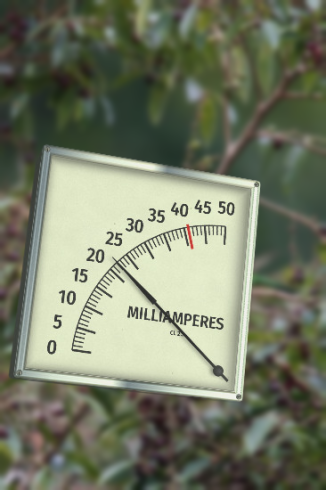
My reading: 22,mA
